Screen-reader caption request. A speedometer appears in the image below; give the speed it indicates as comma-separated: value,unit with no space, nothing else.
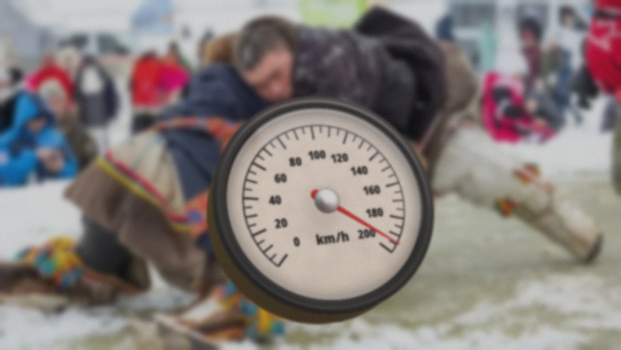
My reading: 195,km/h
